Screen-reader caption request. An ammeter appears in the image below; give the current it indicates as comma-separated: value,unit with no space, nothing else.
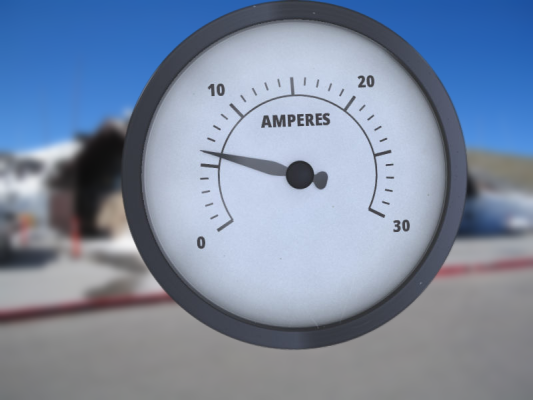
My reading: 6,A
